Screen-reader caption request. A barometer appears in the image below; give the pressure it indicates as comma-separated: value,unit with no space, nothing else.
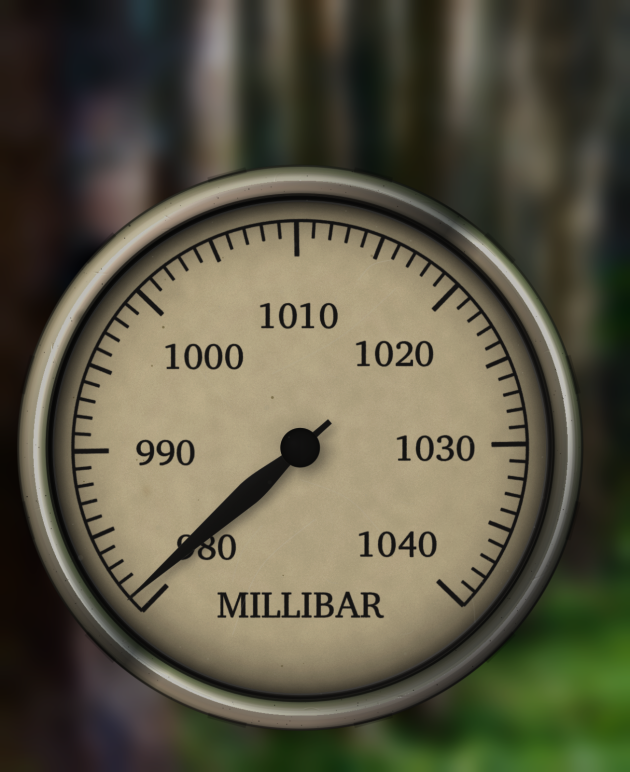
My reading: 981,mbar
